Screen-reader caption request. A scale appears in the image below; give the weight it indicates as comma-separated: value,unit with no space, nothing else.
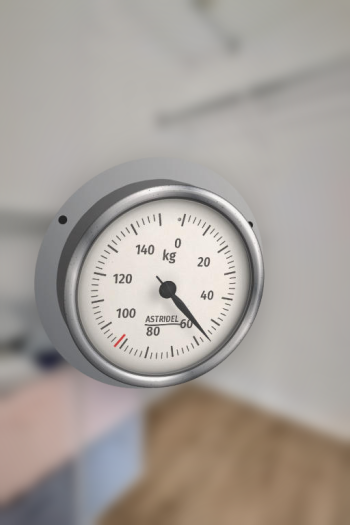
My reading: 56,kg
